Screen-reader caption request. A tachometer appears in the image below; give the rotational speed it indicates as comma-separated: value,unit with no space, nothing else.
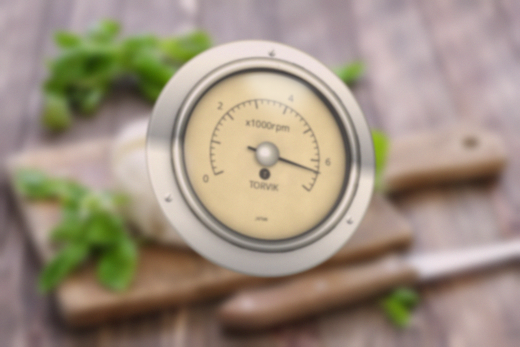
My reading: 6400,rpm
